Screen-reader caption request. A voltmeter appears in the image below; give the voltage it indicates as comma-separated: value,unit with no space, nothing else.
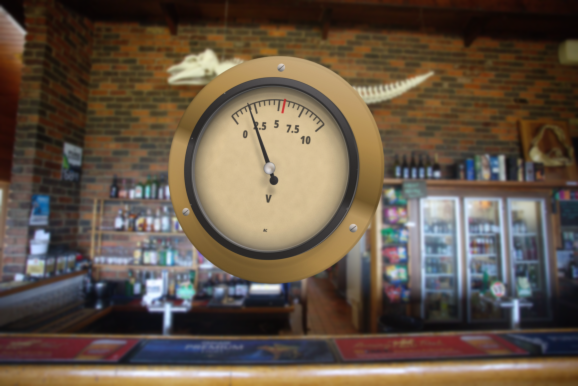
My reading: 2,V
